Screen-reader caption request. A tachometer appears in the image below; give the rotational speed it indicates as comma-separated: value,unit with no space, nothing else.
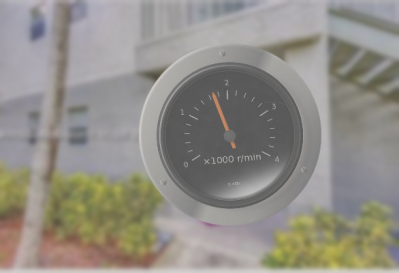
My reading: 1700,rpm
